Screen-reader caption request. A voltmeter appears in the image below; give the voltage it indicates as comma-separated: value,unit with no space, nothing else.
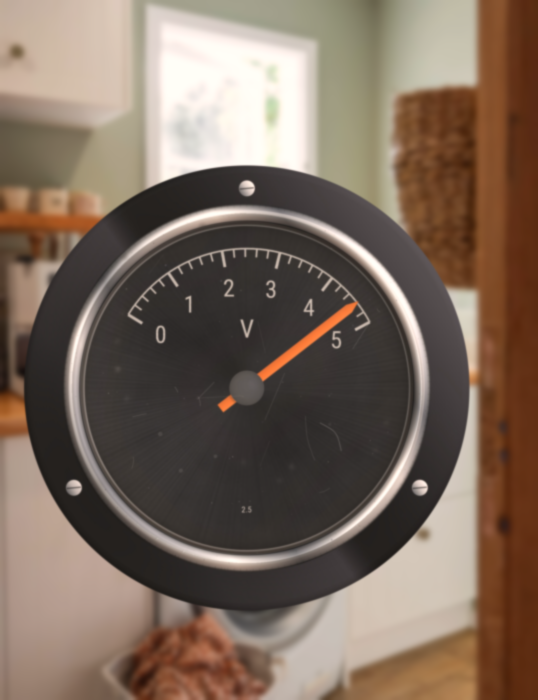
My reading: 4.6,V
